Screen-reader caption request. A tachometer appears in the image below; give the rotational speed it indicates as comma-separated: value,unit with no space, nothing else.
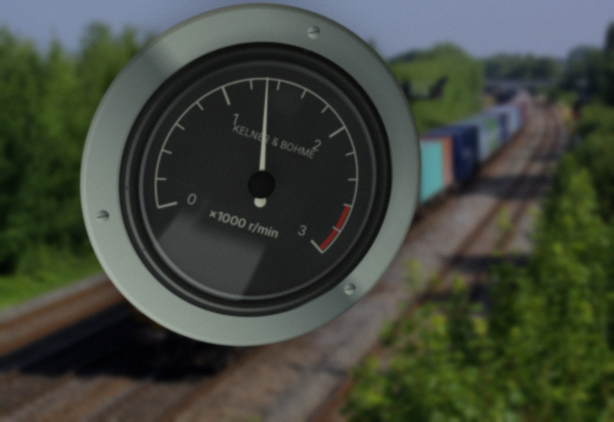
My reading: 1300,rpm
